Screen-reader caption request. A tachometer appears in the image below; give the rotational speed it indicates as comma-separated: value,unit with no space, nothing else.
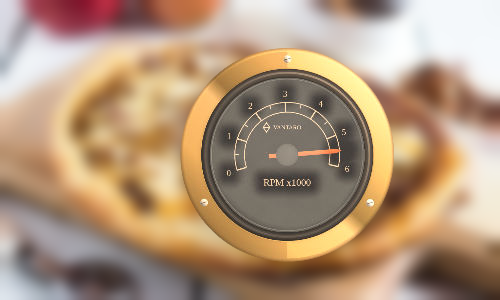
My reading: 5500,rpm
